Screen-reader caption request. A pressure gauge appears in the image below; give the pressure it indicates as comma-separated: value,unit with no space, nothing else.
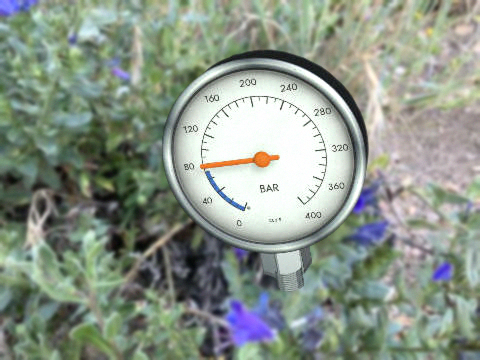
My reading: 80,bar
